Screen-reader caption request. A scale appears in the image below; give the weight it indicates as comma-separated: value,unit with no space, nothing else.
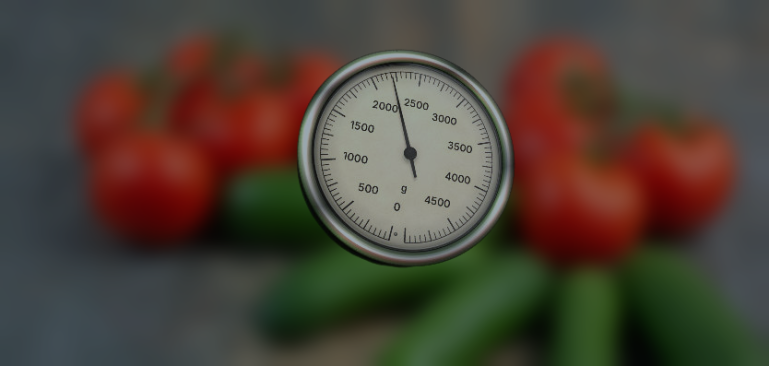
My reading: 2200,g
